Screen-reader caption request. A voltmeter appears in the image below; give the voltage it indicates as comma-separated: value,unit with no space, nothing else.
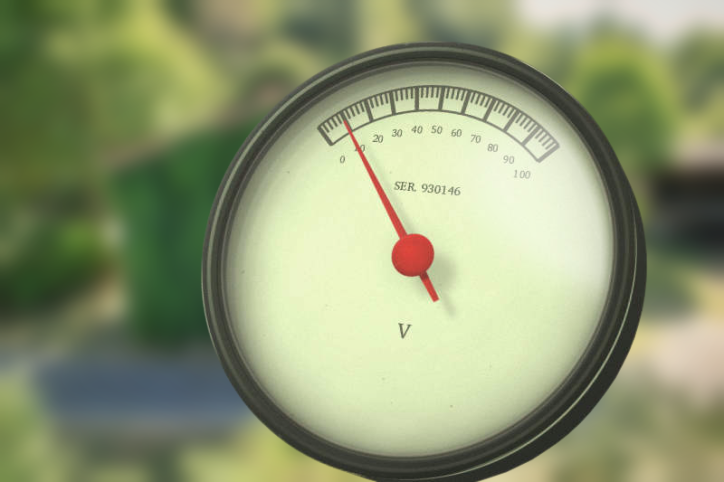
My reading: 10,V
